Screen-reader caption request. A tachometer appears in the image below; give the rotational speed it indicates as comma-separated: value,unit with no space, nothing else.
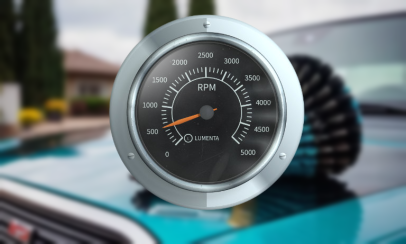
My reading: 500,rpm
